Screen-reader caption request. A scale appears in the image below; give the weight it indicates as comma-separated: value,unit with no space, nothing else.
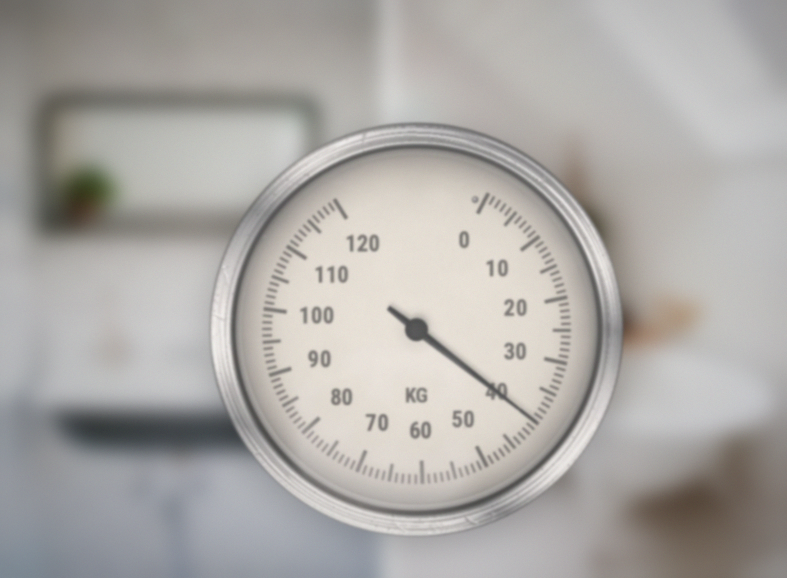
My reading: 40,kg
